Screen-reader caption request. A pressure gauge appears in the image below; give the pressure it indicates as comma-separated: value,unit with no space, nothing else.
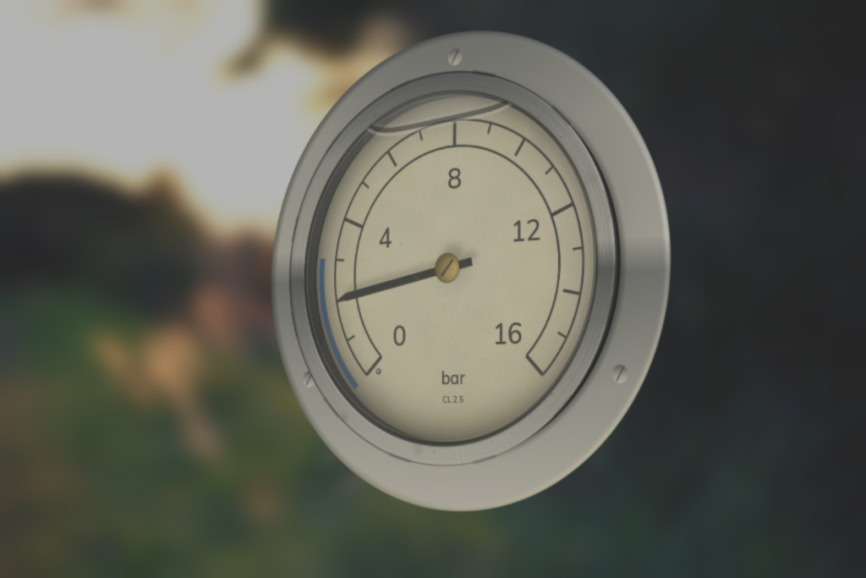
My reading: 2,bar
